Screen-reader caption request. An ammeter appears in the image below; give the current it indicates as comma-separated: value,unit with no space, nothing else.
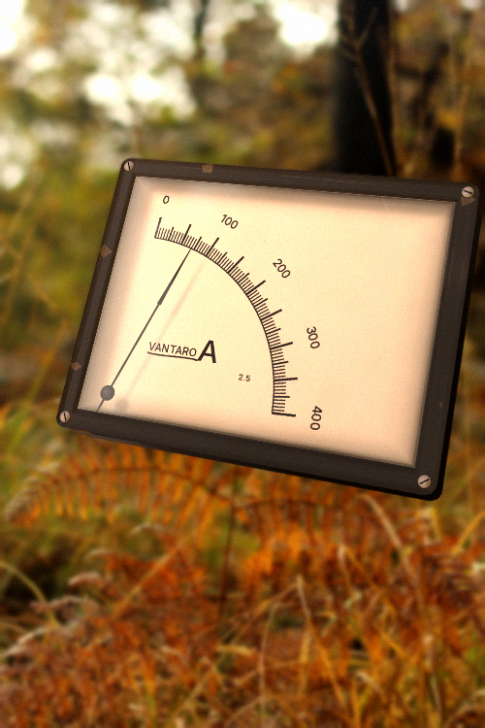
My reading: 75,A
